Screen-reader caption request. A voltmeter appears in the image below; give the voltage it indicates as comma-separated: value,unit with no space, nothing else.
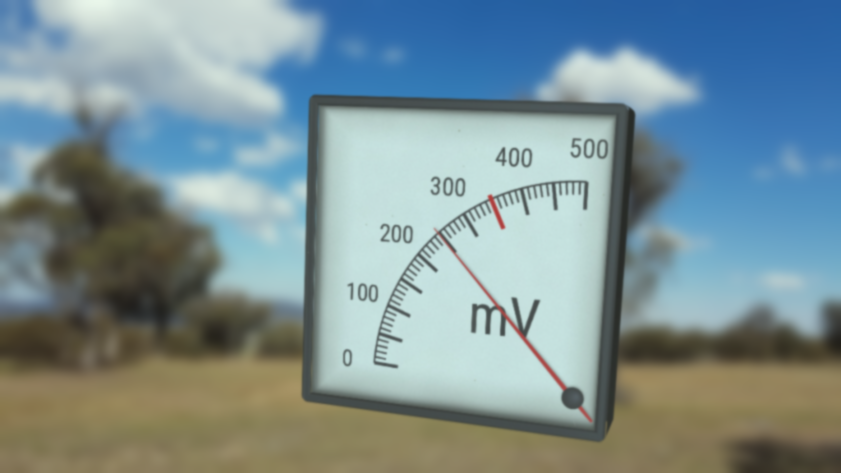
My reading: 250,mV
